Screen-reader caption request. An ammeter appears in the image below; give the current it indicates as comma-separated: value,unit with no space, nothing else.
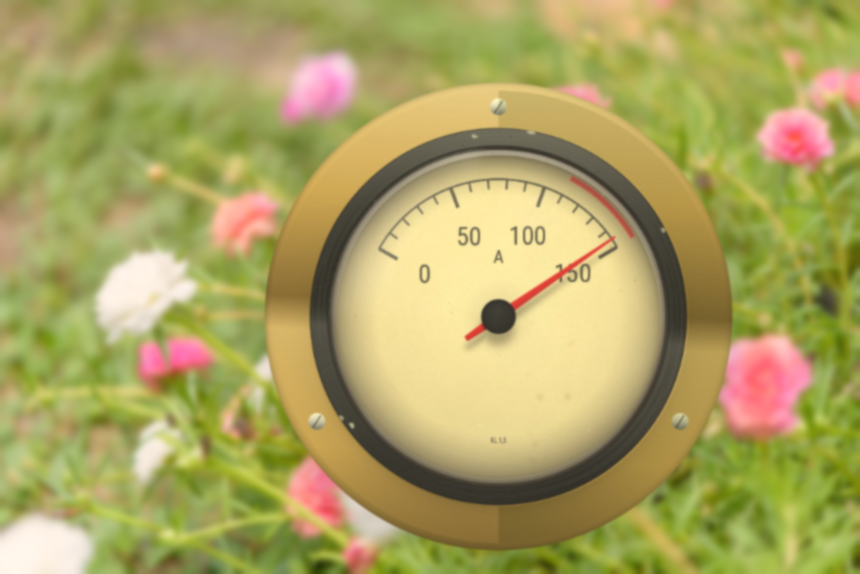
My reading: 145,A
